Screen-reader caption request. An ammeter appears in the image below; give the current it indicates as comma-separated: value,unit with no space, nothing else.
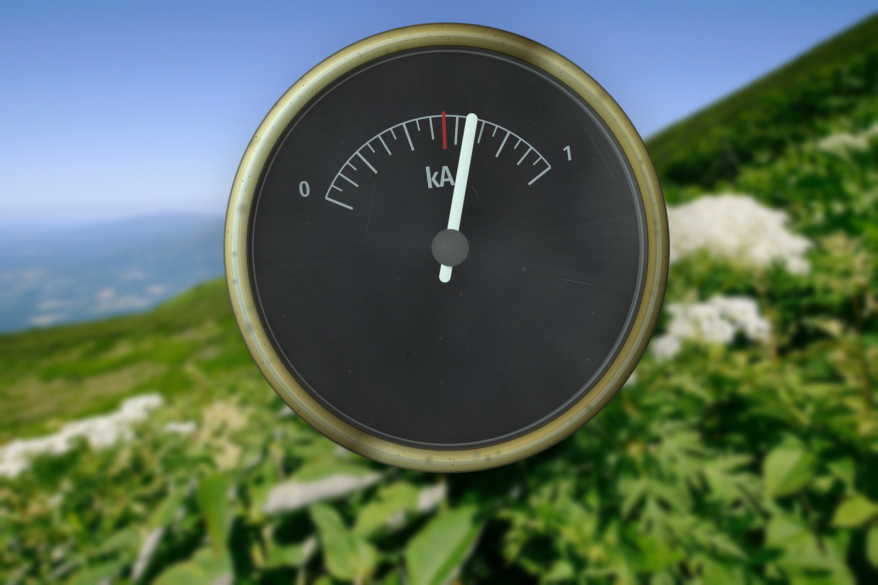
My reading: 0.65,kA
